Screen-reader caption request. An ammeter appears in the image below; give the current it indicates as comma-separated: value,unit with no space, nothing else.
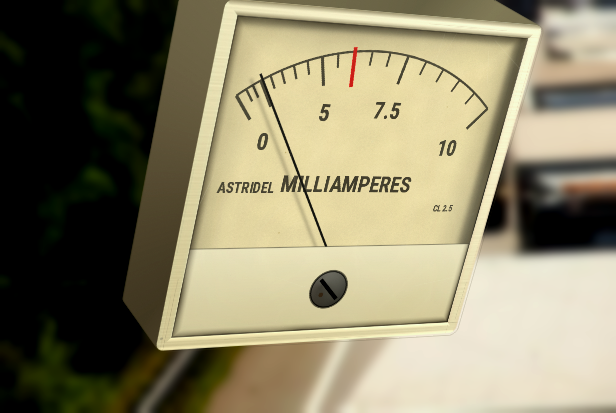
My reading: 2.5,mA
